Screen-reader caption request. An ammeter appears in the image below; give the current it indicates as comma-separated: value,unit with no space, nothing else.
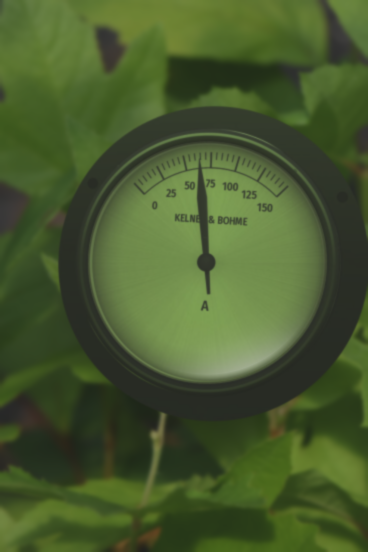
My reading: 65,A
